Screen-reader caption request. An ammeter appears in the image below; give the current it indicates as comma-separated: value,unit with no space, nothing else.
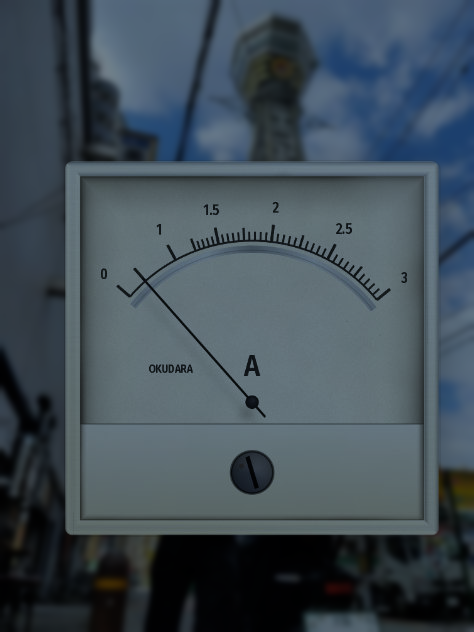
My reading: 0.5,A
